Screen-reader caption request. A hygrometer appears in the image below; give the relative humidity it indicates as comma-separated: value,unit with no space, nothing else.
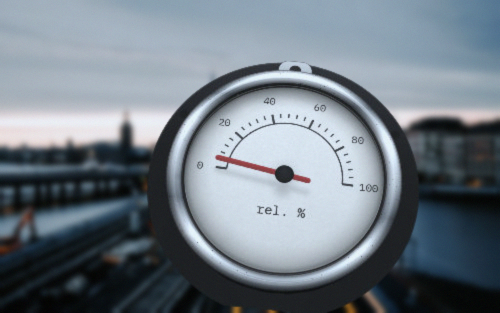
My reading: 4,%
